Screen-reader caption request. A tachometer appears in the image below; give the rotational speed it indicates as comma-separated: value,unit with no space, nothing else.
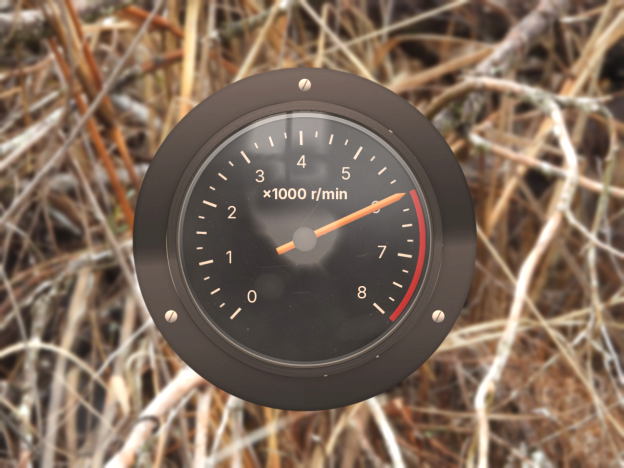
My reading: 6000,rpm
